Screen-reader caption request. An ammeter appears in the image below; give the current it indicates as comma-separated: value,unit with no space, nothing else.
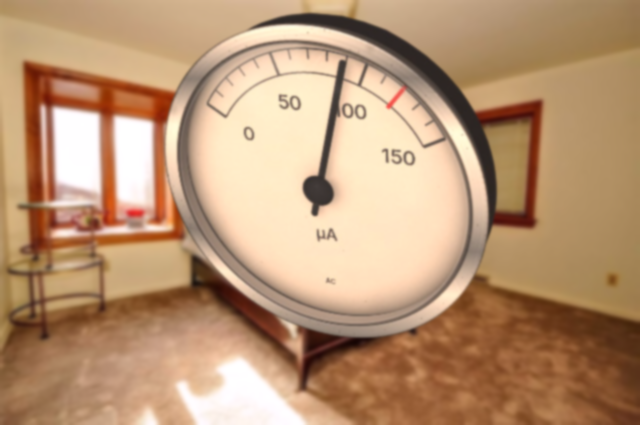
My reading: 90,µA
